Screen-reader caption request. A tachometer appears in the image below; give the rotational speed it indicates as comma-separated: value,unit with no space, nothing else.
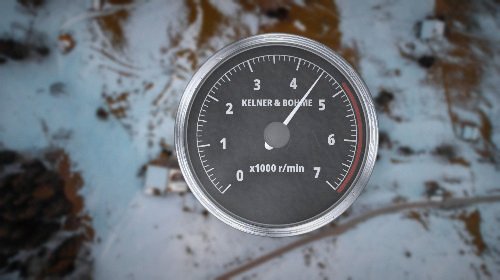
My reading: 4500,rpm
